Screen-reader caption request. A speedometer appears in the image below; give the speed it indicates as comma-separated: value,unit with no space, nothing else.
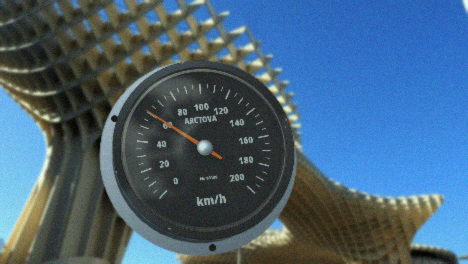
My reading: 60,km/h
